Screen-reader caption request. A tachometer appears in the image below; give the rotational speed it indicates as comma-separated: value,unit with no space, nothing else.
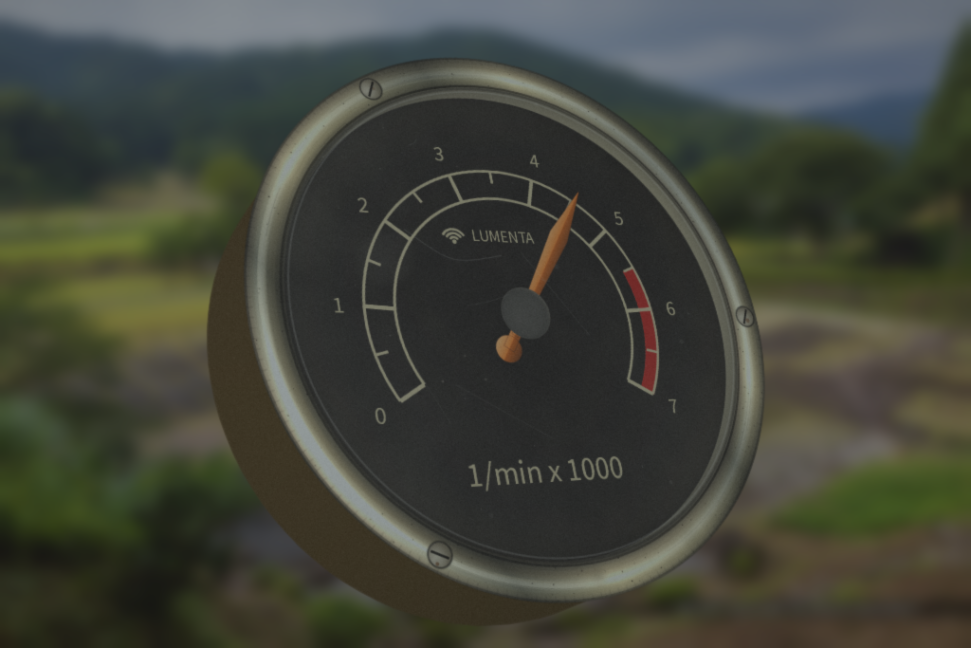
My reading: 4500,rpm
